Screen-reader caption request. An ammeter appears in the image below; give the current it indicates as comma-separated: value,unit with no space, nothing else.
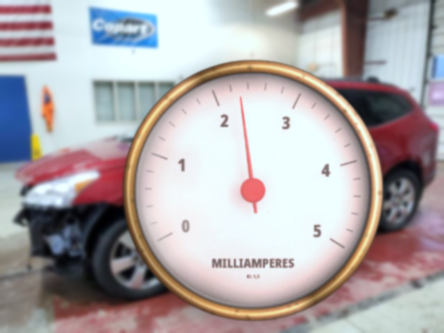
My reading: 2.3,mA
